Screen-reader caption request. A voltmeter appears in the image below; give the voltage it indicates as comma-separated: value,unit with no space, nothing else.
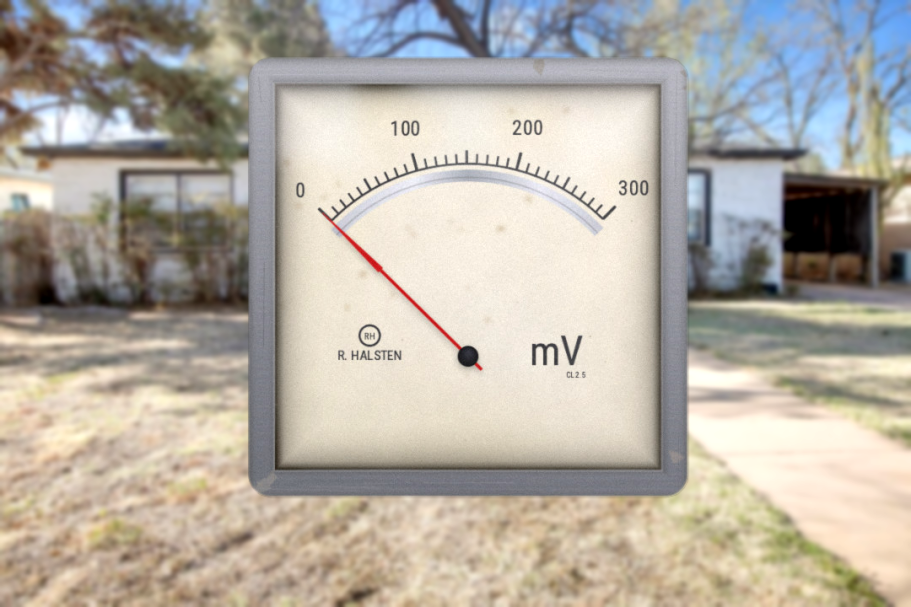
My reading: 0,mV
